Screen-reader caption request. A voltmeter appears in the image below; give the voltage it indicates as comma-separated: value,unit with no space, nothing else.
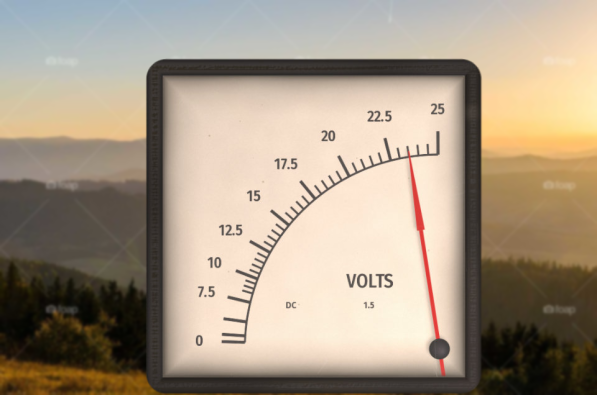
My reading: 23.5,V
